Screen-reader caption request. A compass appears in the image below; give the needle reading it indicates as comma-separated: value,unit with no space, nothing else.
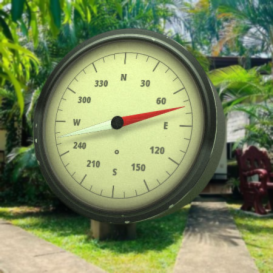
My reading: 75,°
